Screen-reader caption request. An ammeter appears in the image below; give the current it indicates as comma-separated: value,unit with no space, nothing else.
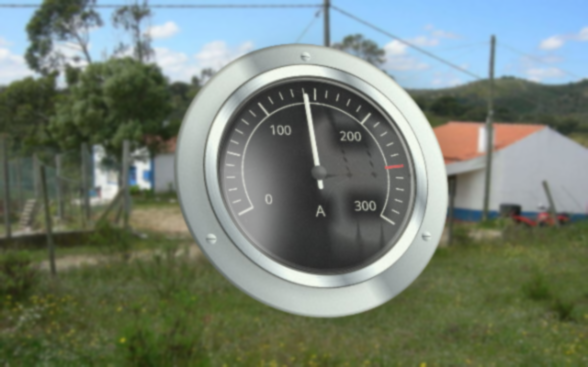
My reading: 140,A
